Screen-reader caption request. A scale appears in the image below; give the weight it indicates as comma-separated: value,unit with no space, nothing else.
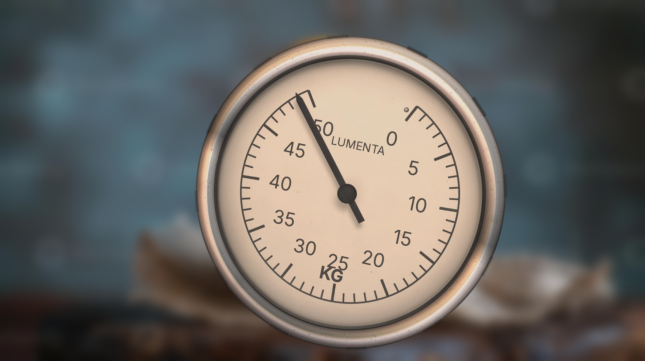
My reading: 49,kg
